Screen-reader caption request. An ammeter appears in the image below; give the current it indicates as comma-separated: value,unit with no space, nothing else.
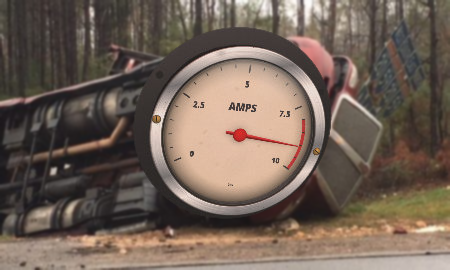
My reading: 9,A
